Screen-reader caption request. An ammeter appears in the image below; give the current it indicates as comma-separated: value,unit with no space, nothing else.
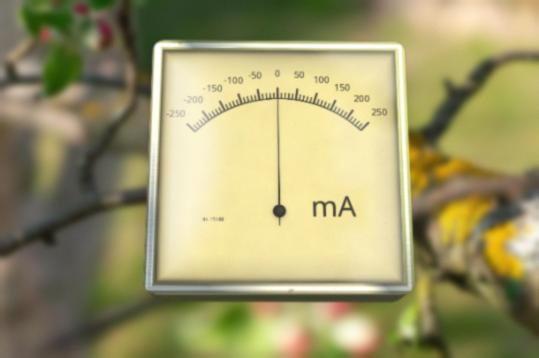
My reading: 0,mA
